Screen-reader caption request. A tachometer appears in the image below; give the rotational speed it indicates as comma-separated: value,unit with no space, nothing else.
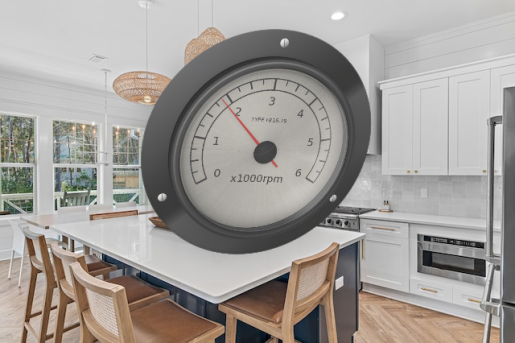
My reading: 1875,rpm
